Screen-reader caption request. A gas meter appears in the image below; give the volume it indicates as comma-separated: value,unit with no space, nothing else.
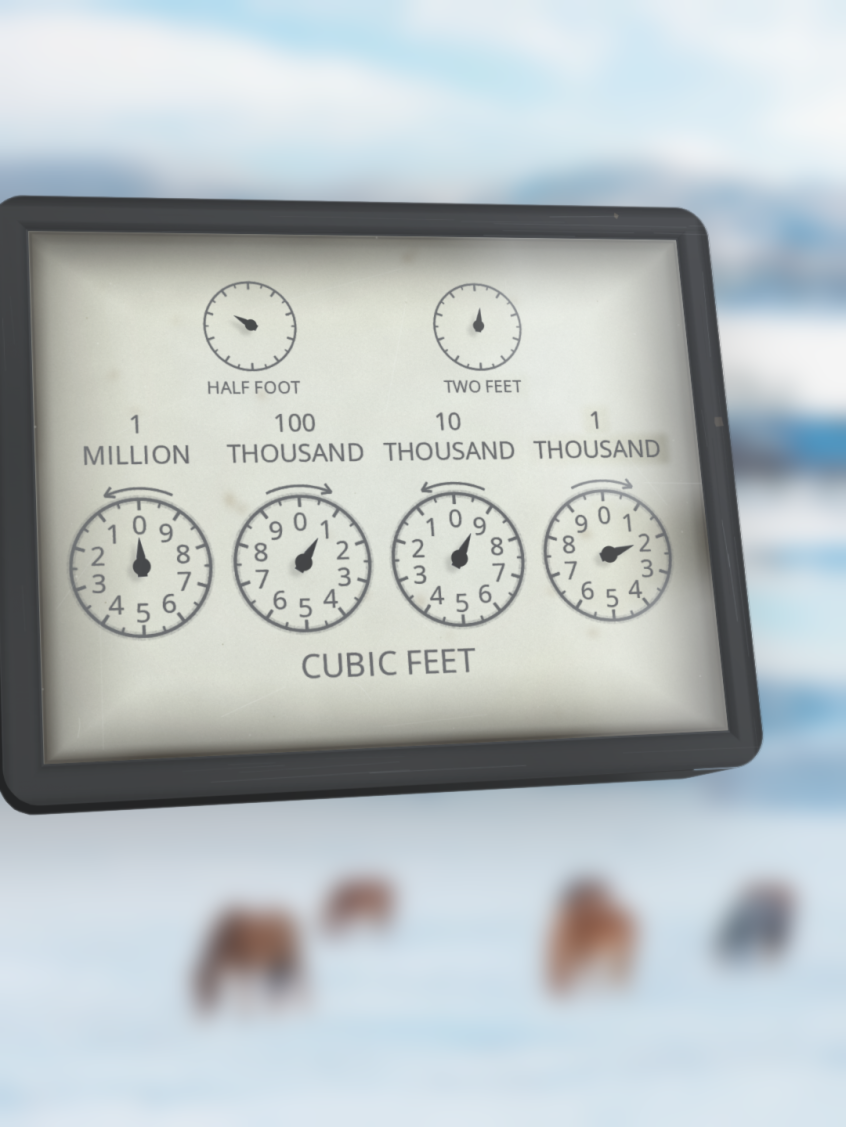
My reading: 9200,ft³
